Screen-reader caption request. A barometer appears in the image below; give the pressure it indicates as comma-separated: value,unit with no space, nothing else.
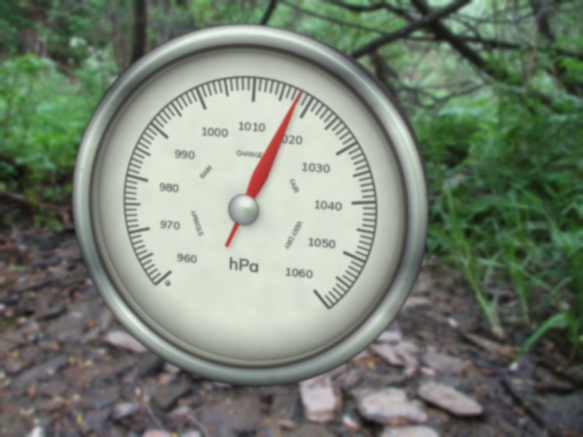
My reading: 1018,hPa
